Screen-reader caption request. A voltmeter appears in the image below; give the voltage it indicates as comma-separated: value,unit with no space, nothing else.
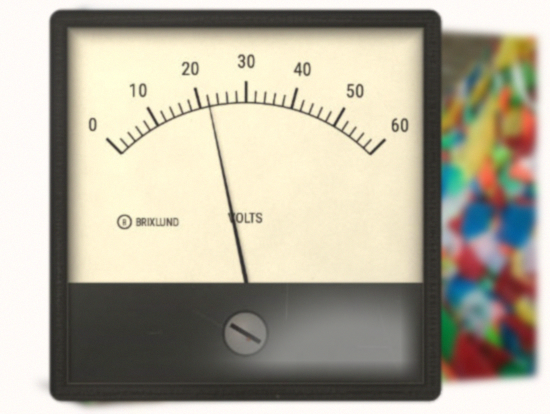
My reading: 22,V
